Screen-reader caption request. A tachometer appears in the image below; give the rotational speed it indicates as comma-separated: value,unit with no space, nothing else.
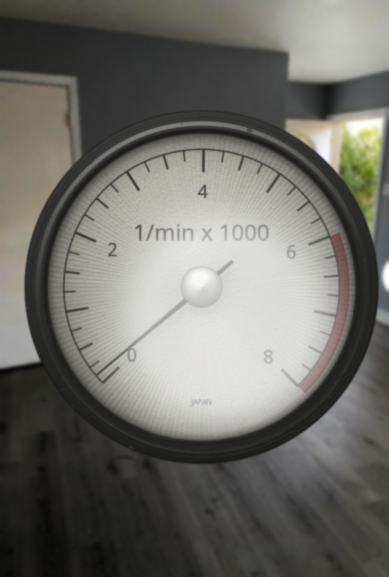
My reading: 125,rpm
